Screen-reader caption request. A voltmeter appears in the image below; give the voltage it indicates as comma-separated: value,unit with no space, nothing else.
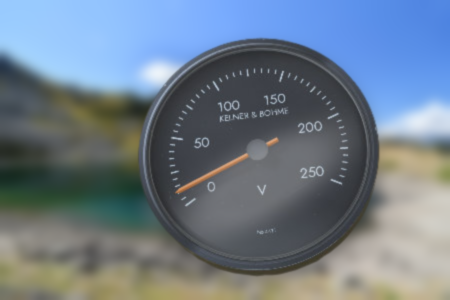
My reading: 10,V
